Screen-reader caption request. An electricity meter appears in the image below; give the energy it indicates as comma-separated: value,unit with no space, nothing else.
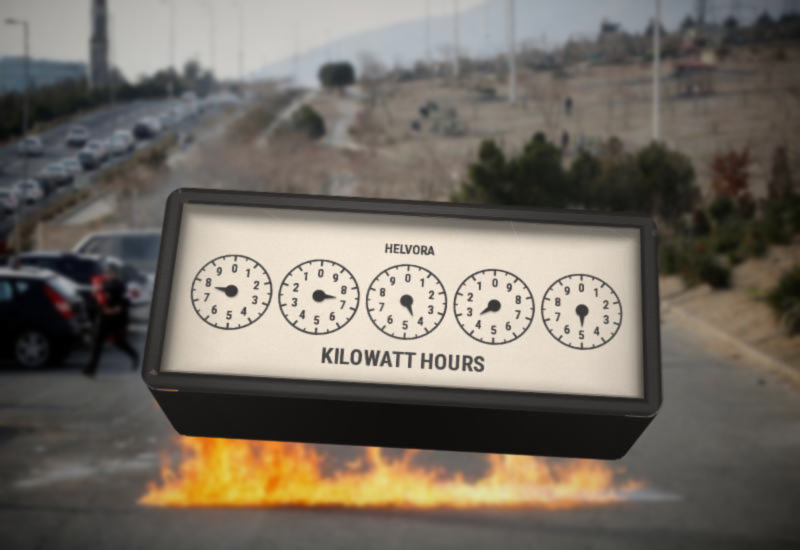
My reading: 77435,kWh
